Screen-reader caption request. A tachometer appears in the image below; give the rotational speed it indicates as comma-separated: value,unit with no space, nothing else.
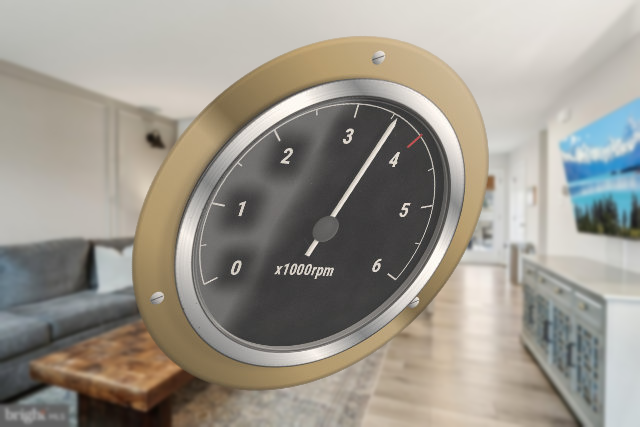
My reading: 3500,rpm
